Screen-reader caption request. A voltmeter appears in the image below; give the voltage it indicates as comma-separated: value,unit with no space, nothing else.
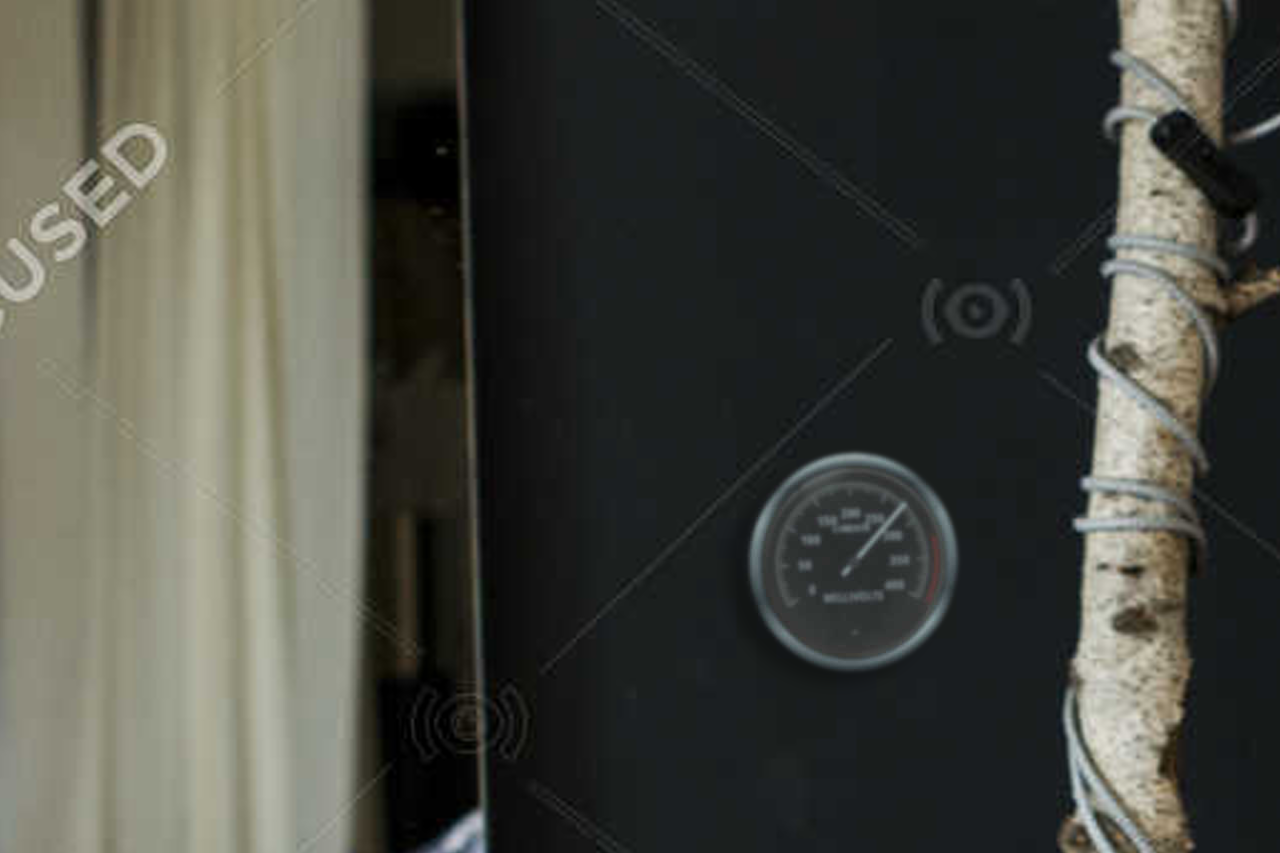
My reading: 275,mV
